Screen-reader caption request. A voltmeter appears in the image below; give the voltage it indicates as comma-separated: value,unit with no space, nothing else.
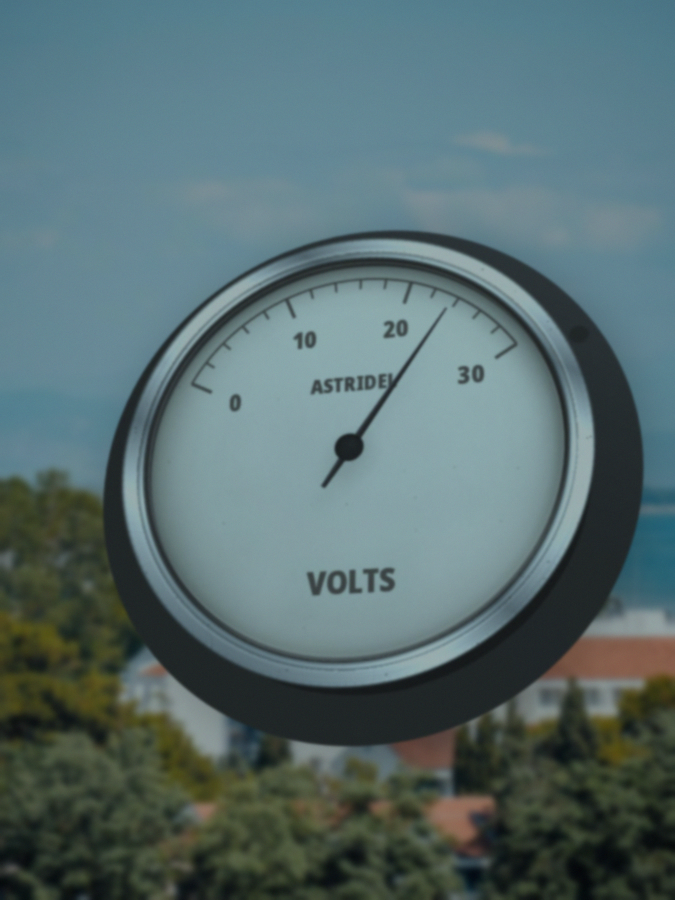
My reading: 24,V
